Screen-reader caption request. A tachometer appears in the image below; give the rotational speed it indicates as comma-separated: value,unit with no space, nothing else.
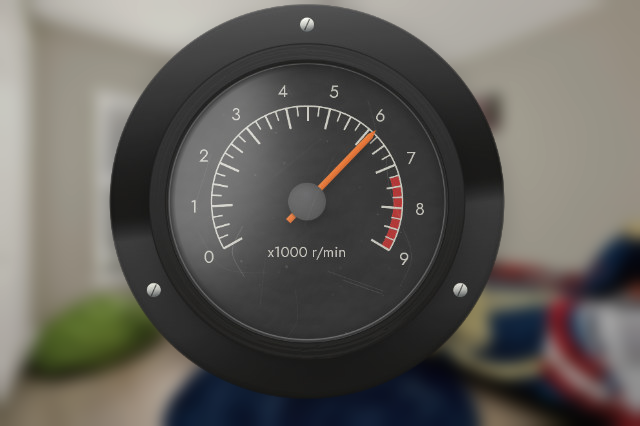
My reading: 6125,rpm
